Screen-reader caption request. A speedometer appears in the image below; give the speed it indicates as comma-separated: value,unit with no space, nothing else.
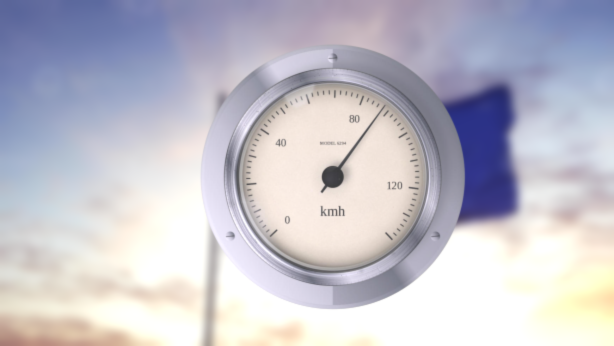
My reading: 88,km/h
